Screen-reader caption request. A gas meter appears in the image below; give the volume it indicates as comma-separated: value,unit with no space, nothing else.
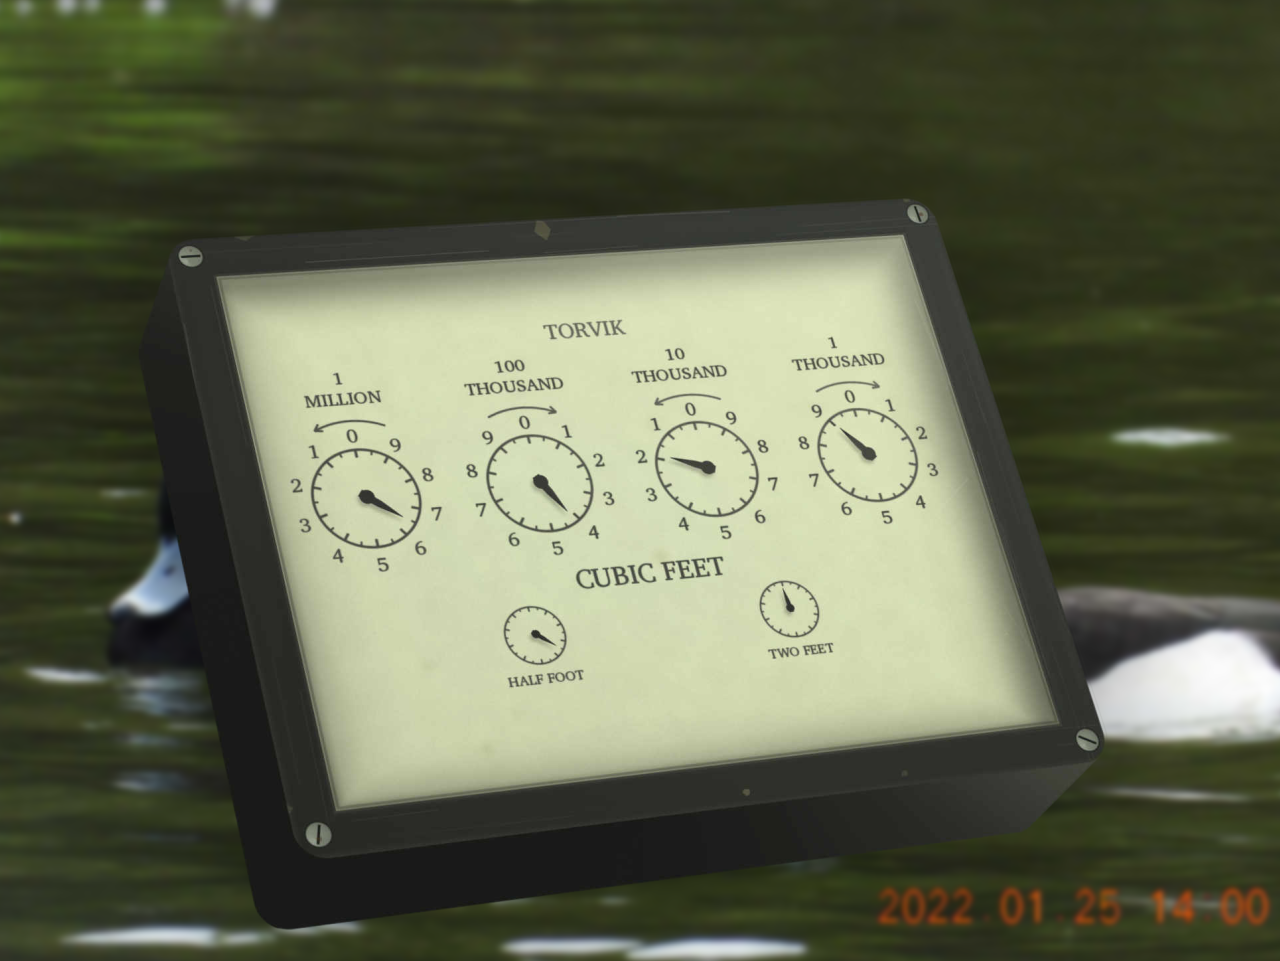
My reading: 641900,ft³
